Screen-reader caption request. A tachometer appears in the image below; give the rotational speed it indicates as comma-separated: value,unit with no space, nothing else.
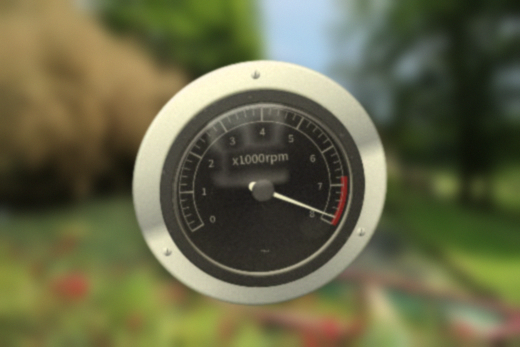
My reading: 7800,rpm
